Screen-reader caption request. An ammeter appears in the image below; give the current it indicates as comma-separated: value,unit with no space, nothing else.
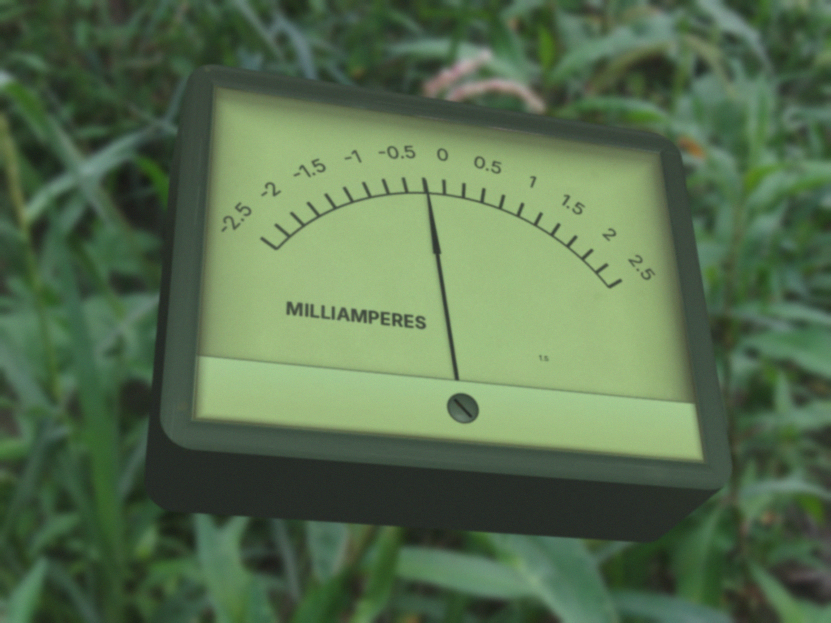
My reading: -0.25,mA
